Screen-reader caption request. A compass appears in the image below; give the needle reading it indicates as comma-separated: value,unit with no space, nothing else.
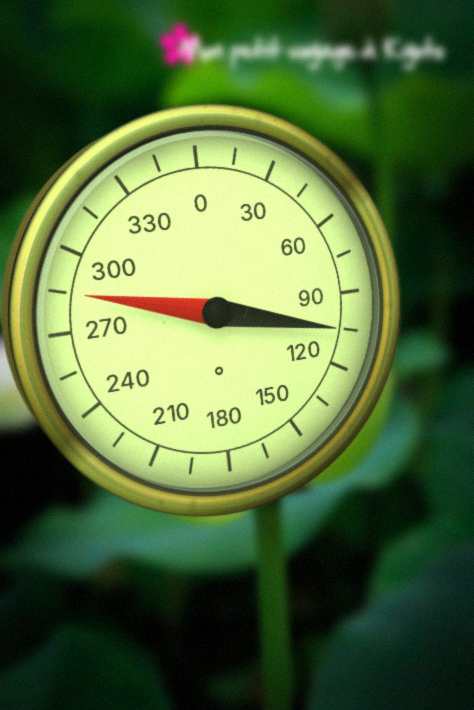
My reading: 285,°
